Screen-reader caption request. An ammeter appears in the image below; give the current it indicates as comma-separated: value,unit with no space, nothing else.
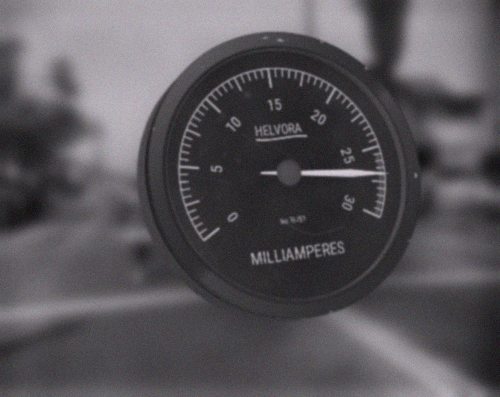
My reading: 27,mA
